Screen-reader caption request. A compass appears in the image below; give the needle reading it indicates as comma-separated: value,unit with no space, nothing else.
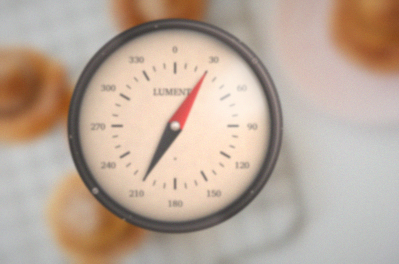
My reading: 30,°
